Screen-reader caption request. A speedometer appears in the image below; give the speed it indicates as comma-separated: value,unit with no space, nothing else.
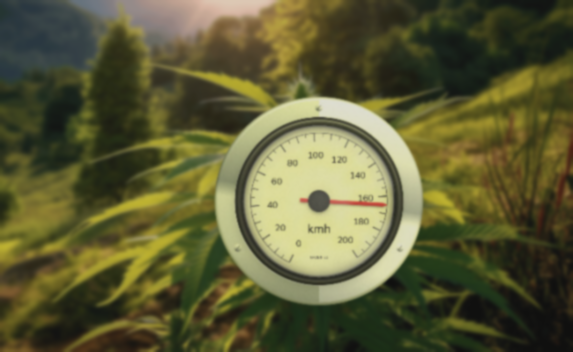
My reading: 165,km/h
